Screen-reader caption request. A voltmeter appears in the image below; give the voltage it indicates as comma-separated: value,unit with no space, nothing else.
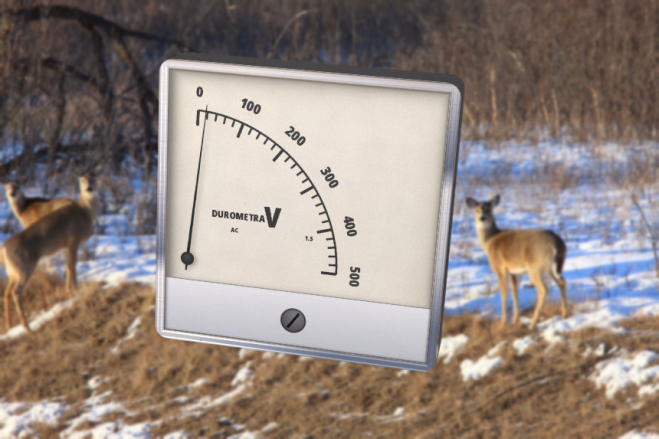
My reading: 20,V
